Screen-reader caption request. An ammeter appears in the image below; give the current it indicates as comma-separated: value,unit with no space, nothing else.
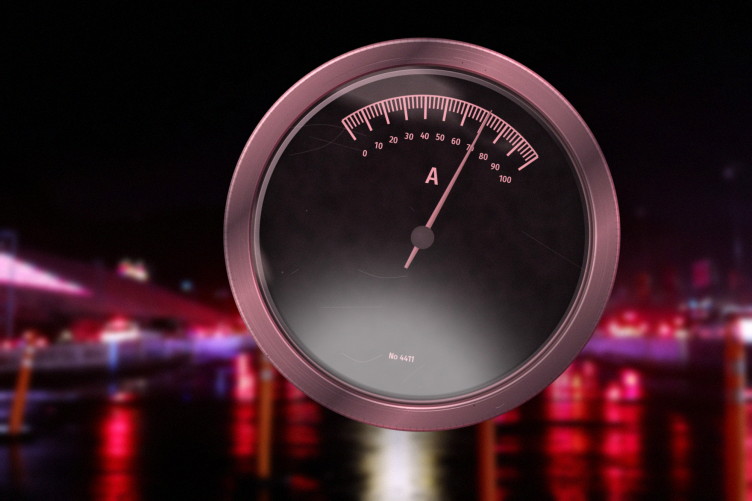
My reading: 70,A
